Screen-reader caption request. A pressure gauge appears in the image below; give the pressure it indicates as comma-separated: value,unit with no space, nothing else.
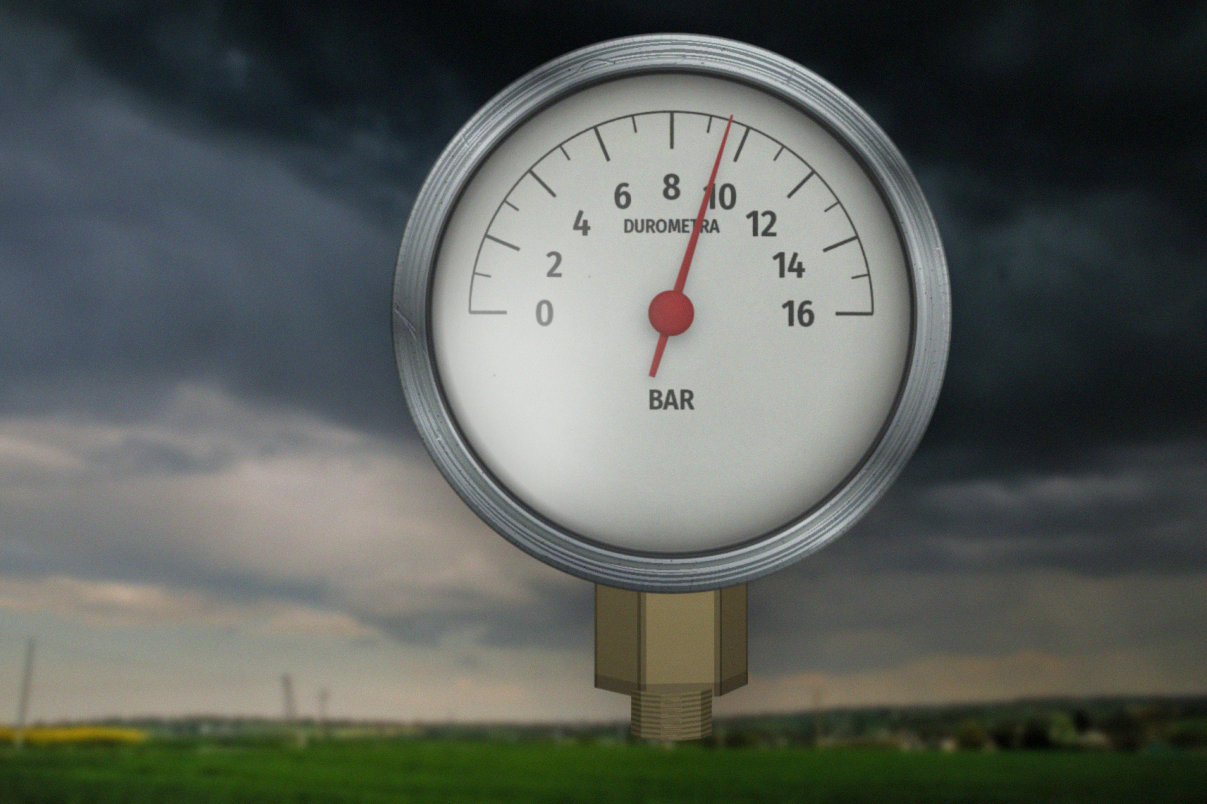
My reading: 9.5,bar
